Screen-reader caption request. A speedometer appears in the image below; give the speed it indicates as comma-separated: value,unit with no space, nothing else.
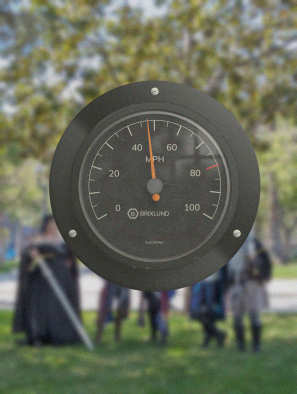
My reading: 47.5,mph
